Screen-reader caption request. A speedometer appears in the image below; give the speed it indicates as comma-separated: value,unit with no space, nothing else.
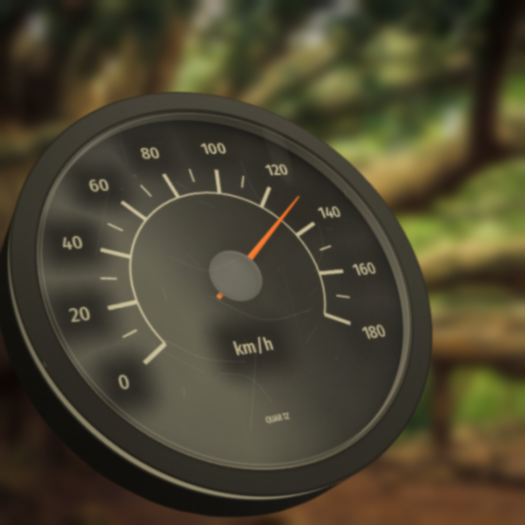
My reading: 130,km/h
